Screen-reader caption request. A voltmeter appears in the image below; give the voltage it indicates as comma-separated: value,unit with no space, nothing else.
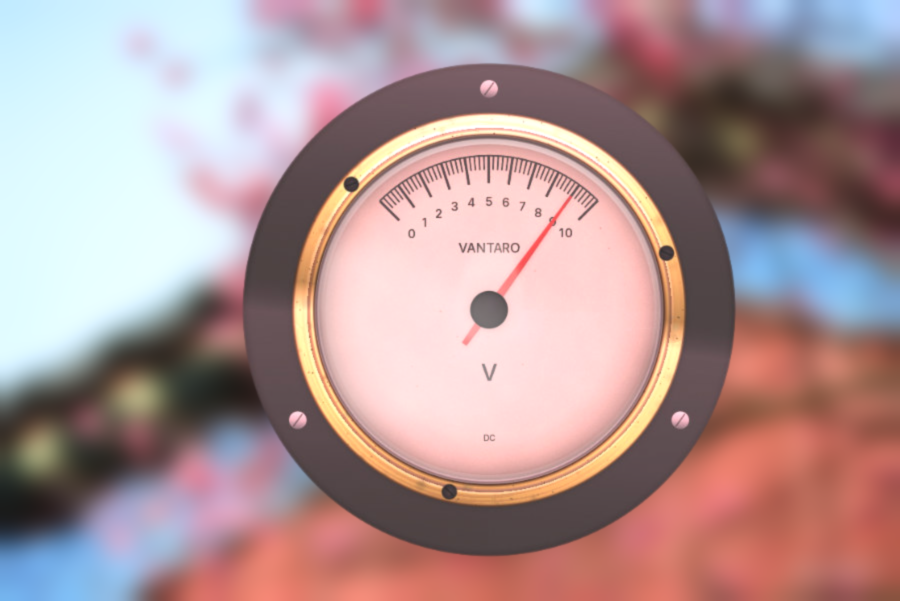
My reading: 9,V
